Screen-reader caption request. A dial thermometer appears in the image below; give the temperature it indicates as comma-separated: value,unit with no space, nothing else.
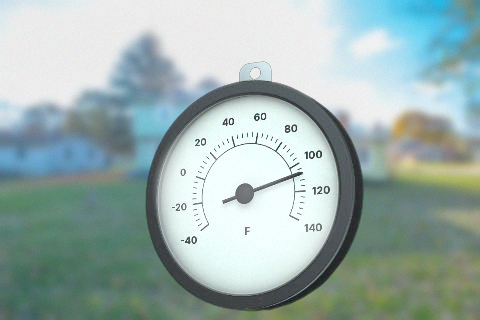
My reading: 108,°F
